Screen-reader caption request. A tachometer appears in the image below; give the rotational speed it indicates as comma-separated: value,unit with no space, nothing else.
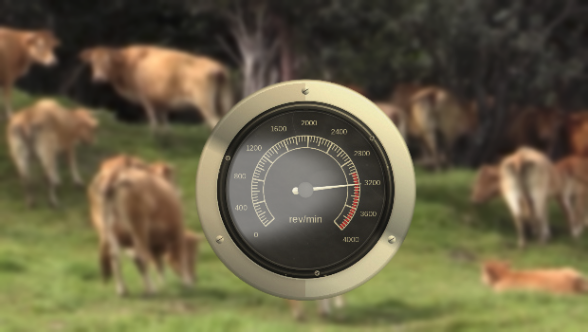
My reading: 3200,rpm
